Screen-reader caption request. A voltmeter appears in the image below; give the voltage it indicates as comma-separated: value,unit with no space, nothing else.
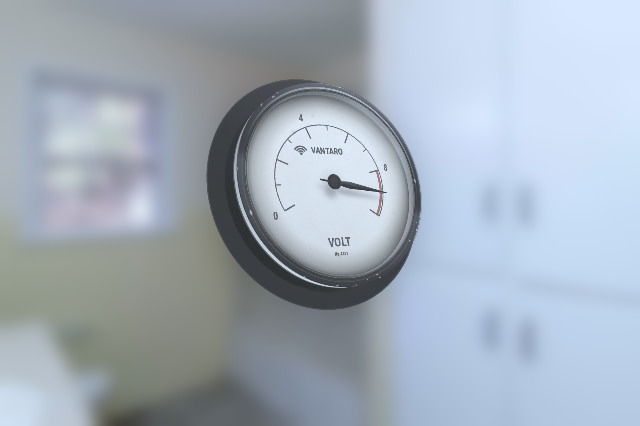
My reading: 9,V
